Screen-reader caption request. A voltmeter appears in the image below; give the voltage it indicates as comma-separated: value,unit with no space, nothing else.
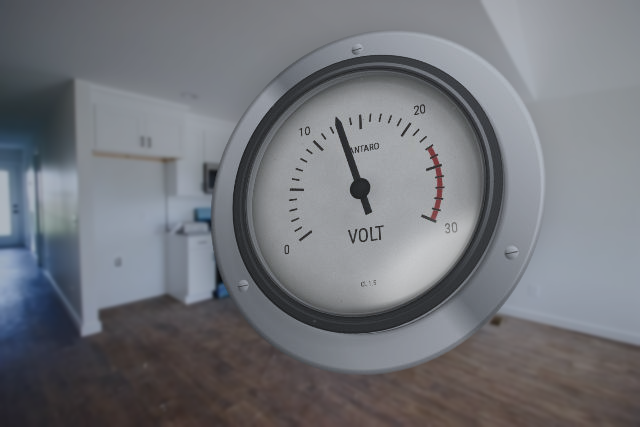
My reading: 13,V
